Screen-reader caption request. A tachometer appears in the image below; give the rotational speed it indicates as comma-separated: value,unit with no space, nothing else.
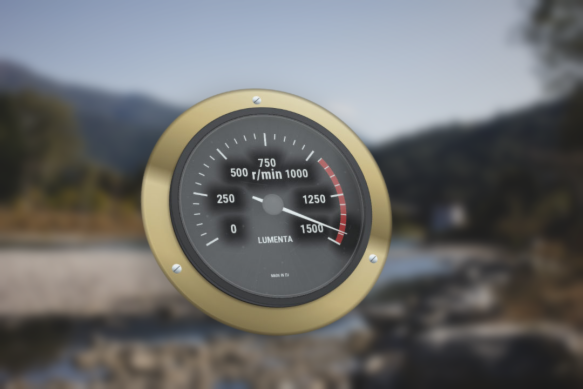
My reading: 1450,rpm
